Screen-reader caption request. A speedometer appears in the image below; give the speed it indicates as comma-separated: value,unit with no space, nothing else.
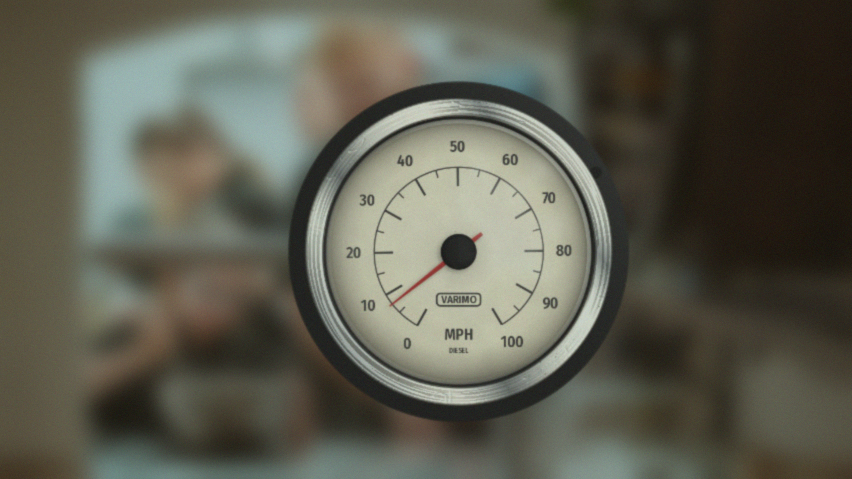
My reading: 7.5,mph
